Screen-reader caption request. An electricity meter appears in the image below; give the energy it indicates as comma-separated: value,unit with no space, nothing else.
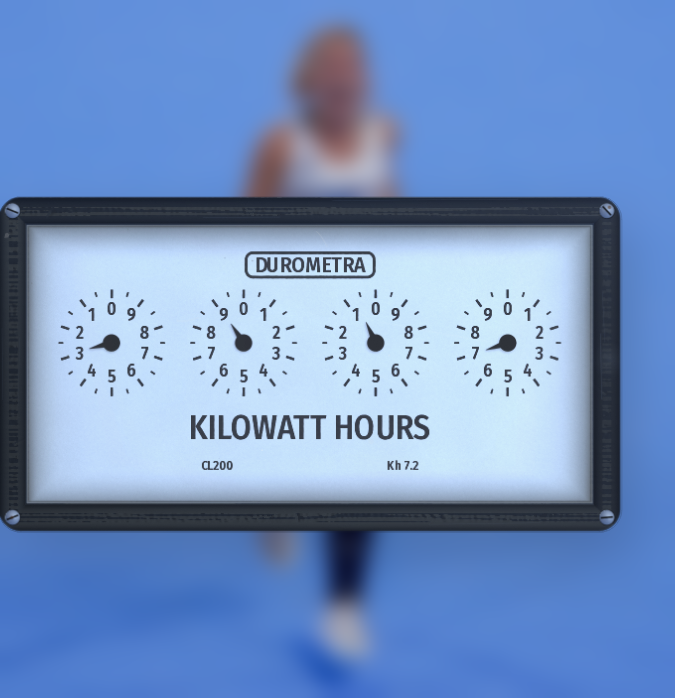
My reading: 2907,kWh
